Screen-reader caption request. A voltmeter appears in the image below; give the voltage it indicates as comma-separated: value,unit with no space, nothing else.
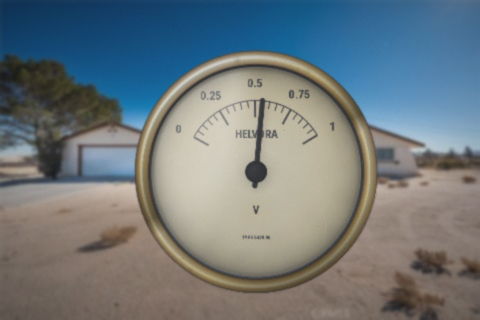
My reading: 0.55,V
